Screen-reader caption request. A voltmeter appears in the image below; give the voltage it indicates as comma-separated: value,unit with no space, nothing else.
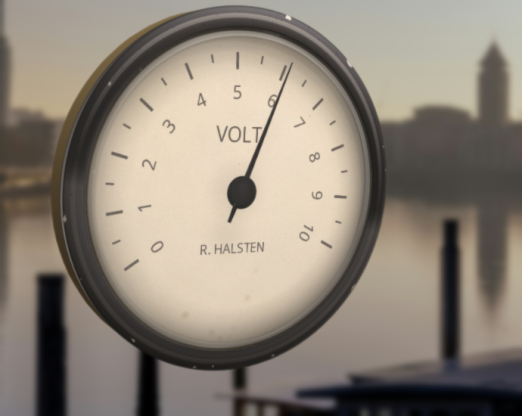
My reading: 6,V
